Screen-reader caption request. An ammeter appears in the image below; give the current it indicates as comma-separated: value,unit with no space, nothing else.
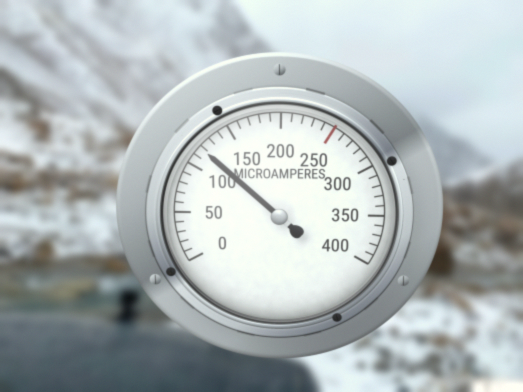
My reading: 120,µA
